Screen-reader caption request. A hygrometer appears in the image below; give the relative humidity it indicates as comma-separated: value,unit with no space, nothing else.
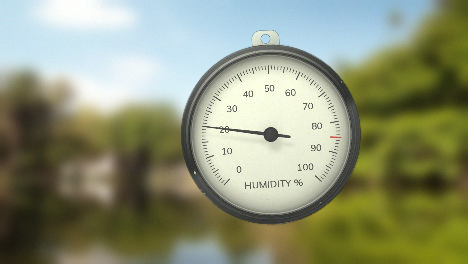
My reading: 20,%
